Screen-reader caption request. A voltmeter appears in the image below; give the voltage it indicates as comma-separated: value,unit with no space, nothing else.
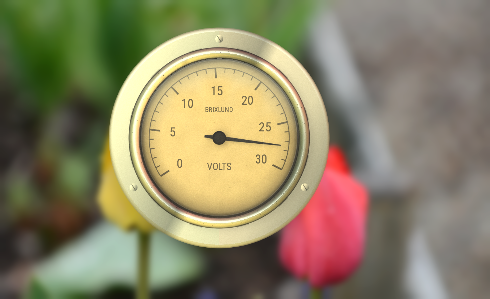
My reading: 27.5,V
